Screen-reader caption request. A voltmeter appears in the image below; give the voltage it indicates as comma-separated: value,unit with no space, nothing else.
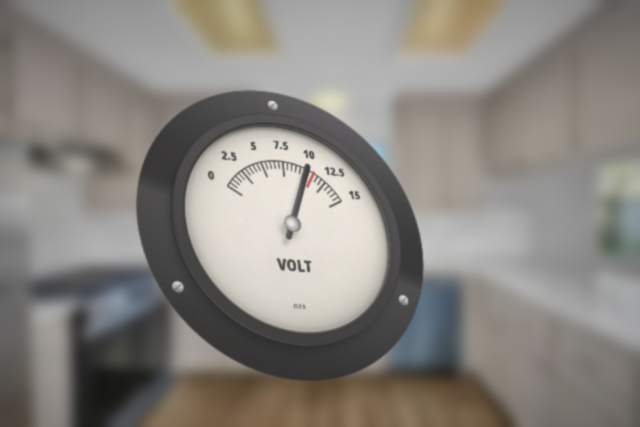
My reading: 10,V
